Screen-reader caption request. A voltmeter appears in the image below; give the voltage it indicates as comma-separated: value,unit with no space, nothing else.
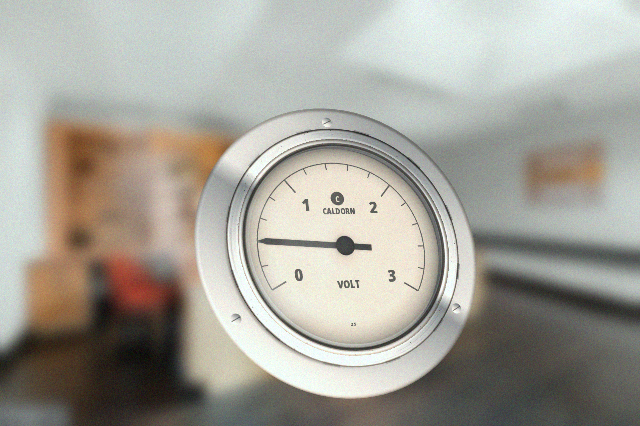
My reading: 0.4,V
